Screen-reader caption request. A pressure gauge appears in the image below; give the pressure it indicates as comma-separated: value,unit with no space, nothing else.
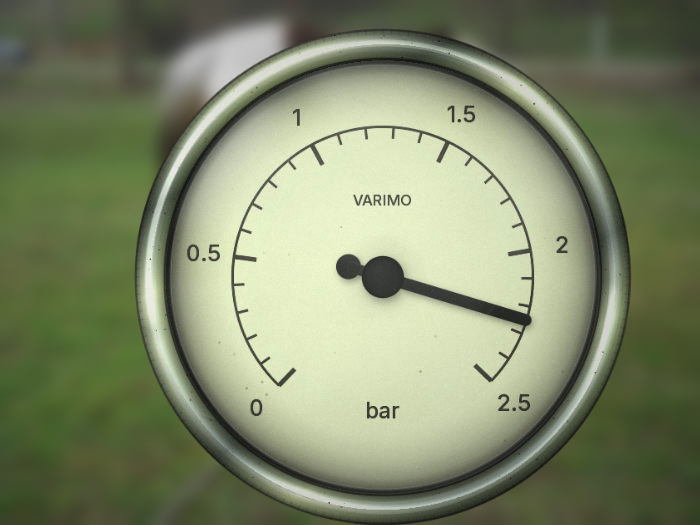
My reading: 2.25,bar
